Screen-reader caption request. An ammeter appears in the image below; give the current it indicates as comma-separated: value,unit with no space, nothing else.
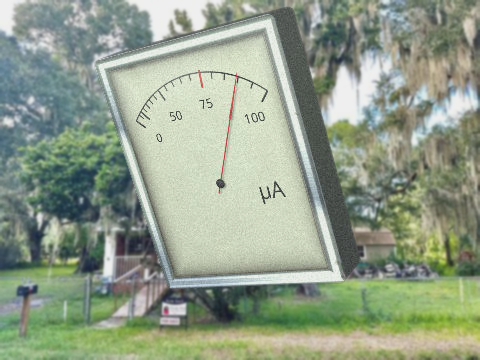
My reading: 90,µA
